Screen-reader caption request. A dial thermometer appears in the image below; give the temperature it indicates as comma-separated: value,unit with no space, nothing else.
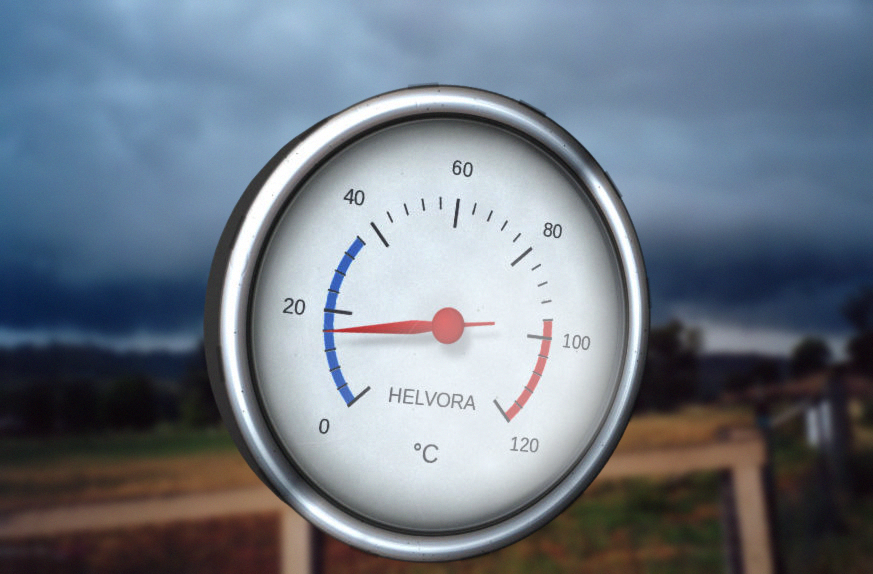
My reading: 16,°C
